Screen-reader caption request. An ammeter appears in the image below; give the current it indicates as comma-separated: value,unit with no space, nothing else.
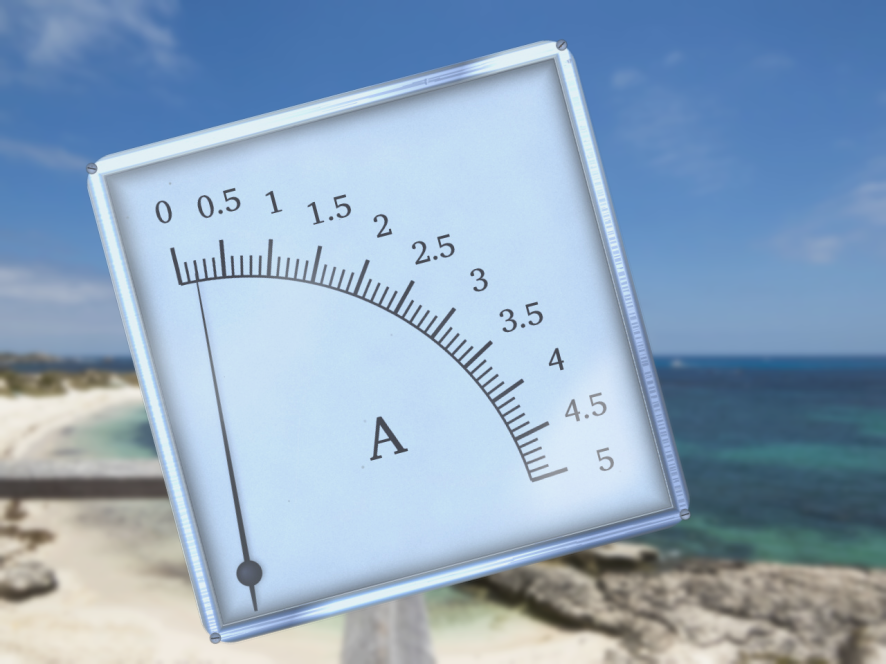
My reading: 0.2,A
